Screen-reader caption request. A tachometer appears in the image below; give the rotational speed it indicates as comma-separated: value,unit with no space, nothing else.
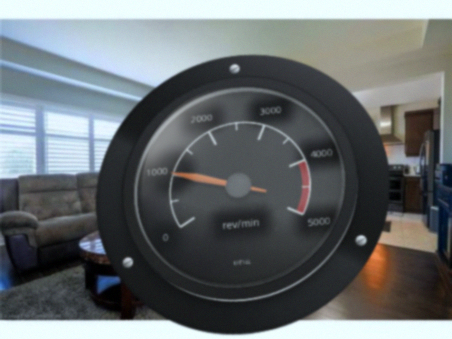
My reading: 1000,rpm
